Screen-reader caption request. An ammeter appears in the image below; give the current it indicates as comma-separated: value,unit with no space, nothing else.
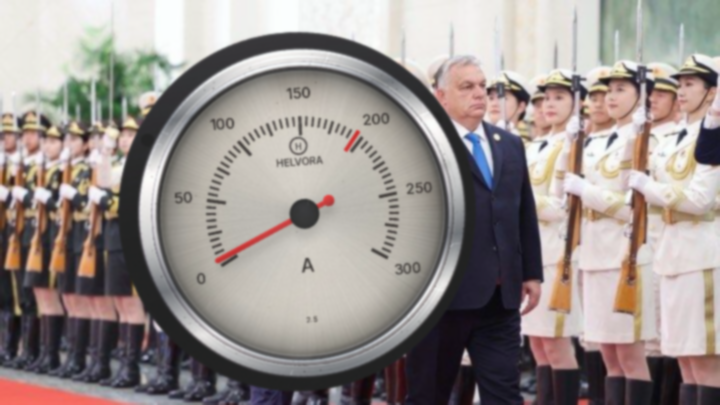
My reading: 5,A
